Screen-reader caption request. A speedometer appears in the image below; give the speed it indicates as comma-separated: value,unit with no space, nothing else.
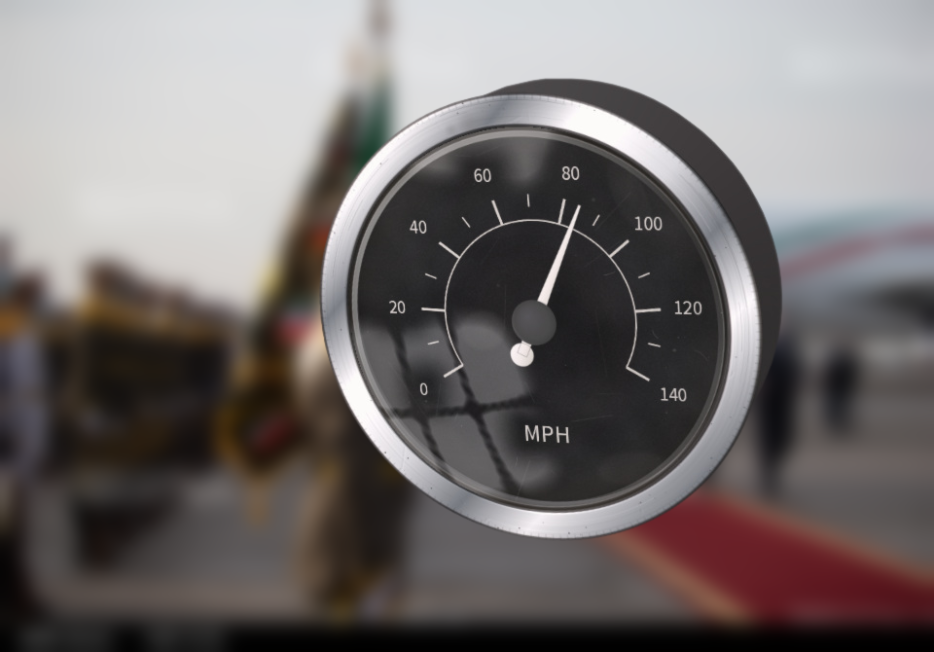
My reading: 85,mph
